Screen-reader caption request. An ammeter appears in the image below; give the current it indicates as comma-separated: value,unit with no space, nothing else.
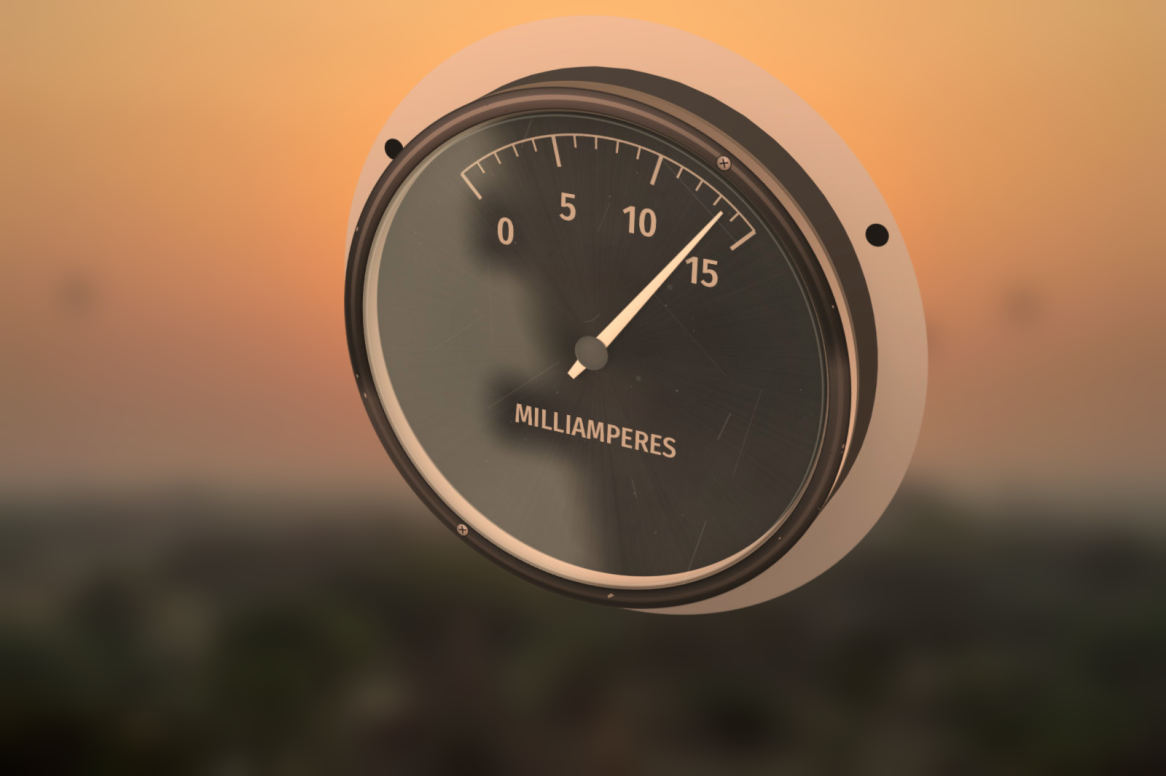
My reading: 13.5,mA
